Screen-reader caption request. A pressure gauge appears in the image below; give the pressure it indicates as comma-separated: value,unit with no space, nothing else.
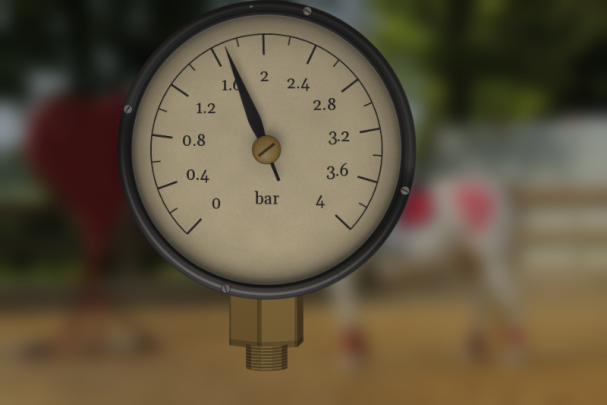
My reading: 1.7,bar
